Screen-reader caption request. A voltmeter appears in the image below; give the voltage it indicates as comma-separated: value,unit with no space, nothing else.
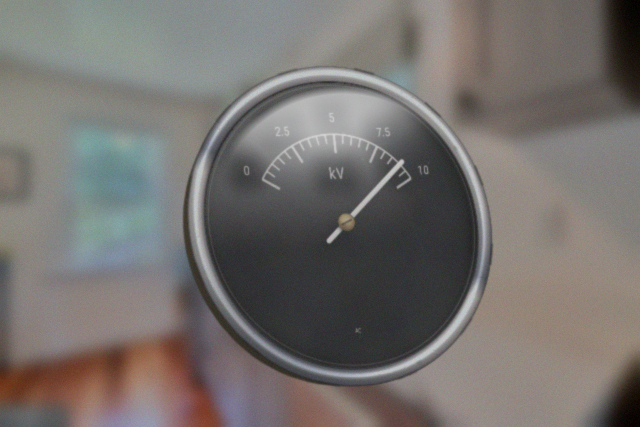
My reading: 9,kV
